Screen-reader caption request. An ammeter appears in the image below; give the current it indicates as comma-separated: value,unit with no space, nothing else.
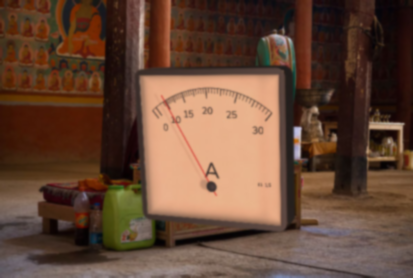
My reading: 10,A
